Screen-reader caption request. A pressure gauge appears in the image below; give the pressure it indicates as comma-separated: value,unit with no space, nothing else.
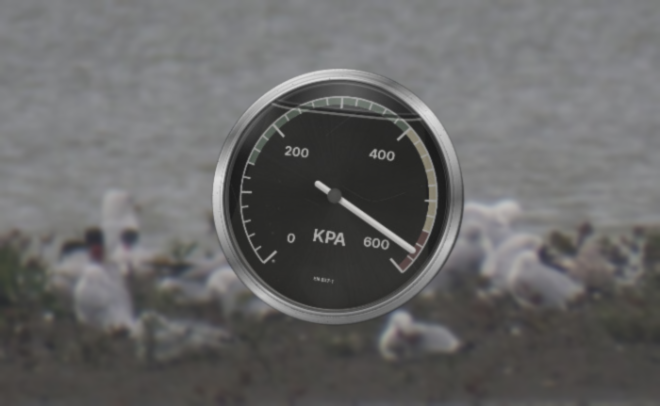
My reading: 570,kPa
